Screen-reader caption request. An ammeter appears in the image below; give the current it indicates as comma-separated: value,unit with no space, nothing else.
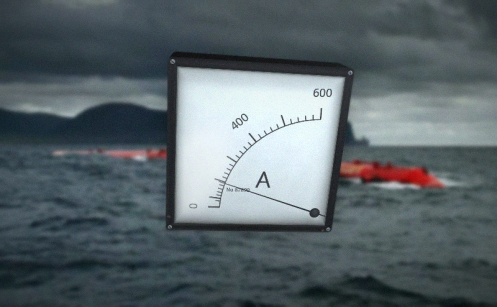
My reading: 200,A
